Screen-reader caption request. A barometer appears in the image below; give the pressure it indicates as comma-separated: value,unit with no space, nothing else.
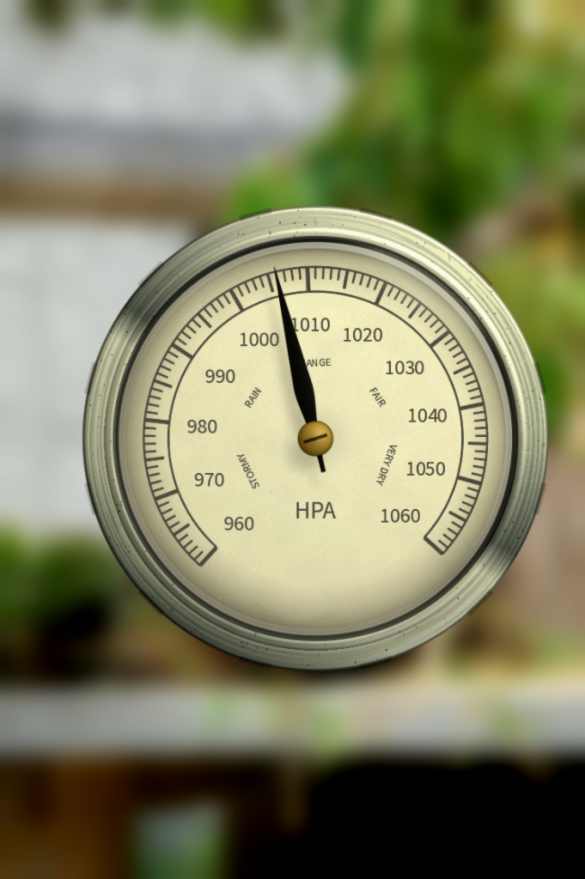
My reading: 1006,hPa
